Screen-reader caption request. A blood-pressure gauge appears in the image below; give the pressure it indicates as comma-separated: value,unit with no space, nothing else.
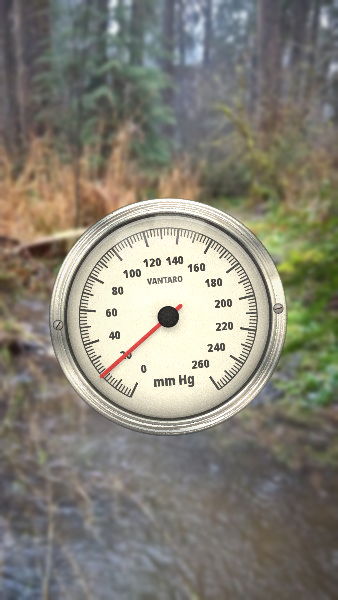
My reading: 20,mmHg
